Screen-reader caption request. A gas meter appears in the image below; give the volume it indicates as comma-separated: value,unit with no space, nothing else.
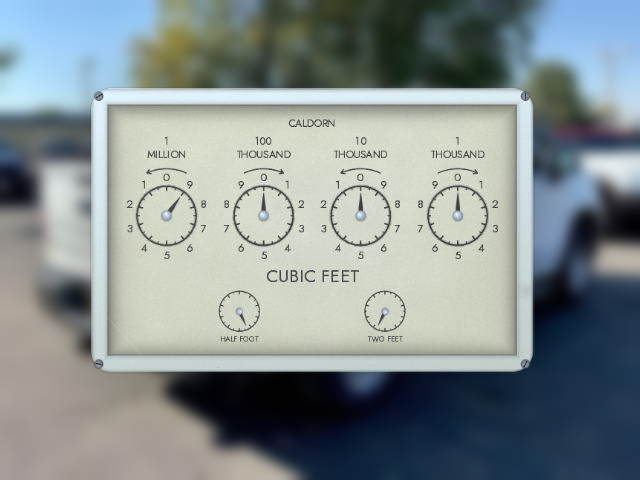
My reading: 900000,ft³
